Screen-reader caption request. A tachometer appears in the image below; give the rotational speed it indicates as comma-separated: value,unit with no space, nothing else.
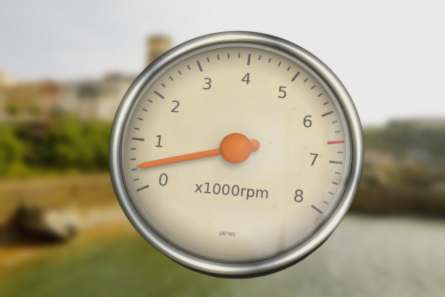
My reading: 400,rpm
